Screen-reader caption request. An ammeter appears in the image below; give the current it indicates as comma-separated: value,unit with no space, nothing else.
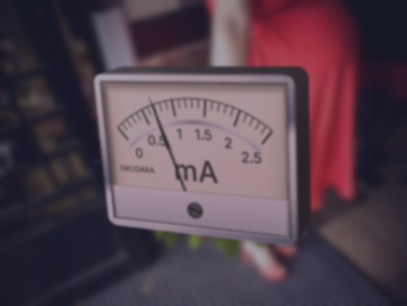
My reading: 0.7,mA
